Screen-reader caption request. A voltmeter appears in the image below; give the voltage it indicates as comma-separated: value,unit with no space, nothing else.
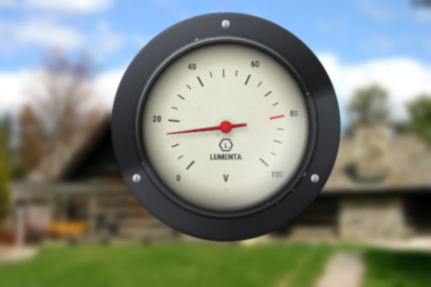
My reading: 15,V
